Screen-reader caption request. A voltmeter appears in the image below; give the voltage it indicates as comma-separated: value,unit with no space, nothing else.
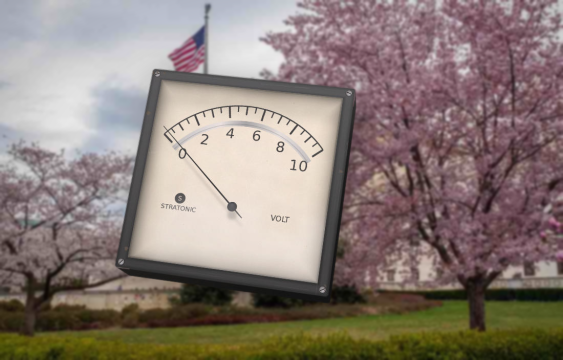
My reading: 0.25,V
